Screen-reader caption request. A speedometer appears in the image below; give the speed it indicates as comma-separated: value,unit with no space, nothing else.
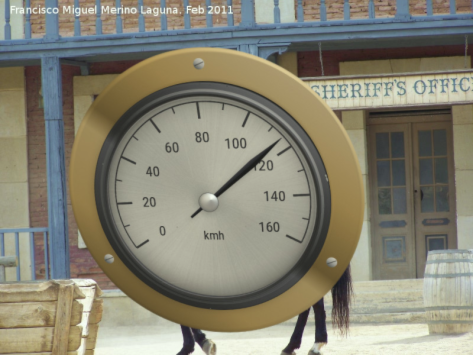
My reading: 115,km/h
